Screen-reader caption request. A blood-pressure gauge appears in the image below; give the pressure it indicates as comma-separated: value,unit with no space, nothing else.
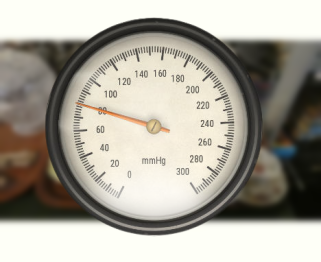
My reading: 80,mmHg
